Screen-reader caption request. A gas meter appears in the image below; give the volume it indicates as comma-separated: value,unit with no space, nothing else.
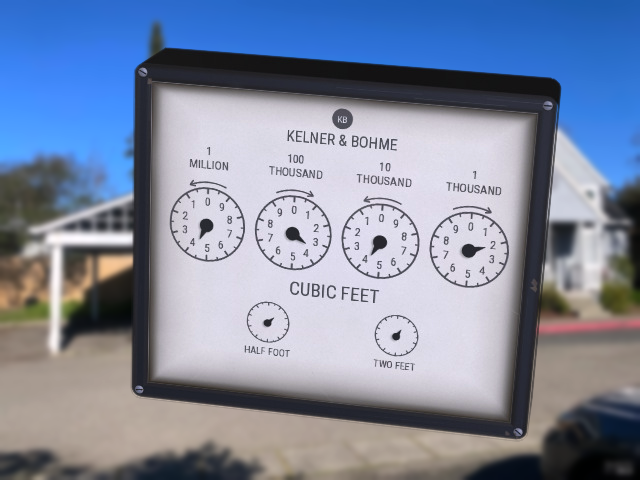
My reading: 434200,ft³
